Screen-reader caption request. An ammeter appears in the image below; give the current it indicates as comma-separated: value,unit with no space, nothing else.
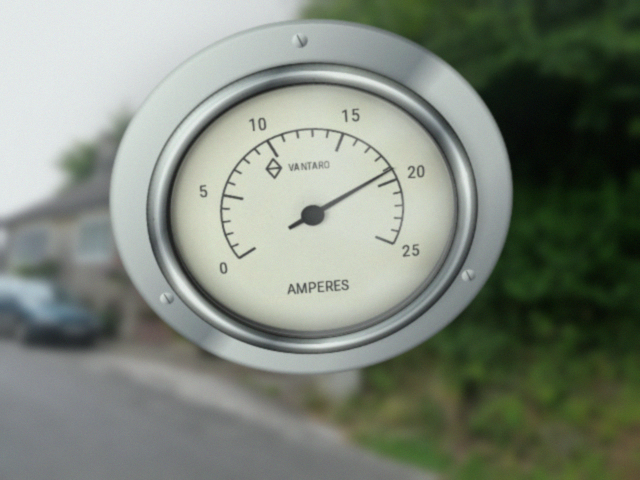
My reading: 19,A
